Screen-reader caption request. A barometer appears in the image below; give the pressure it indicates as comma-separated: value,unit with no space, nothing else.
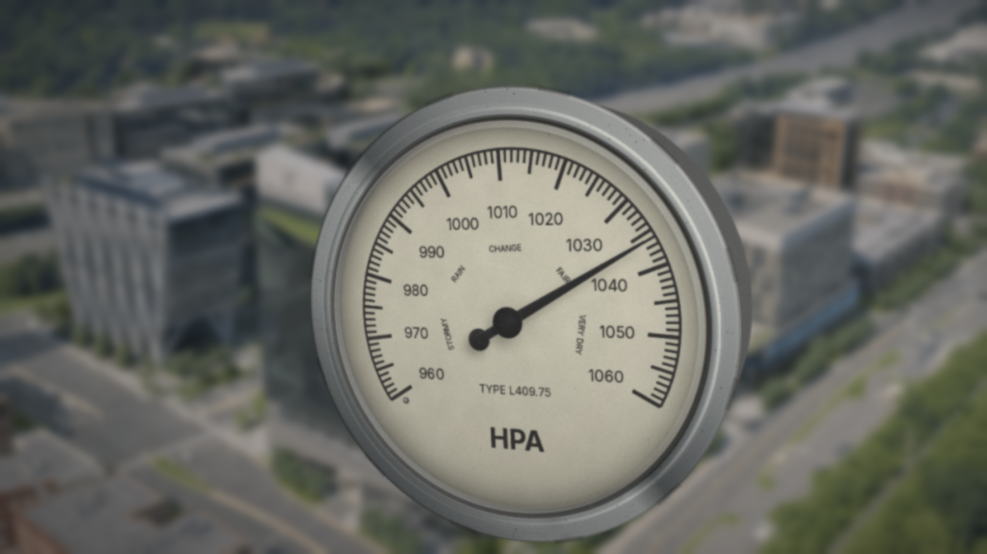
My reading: 1036,hPa
